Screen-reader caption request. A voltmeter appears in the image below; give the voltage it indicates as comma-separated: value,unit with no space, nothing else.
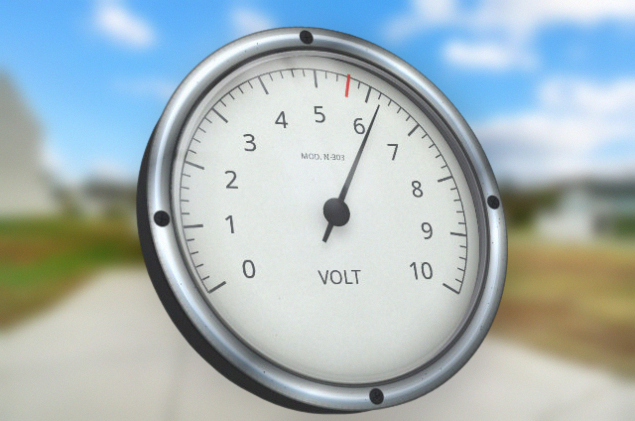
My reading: 6.2,V
